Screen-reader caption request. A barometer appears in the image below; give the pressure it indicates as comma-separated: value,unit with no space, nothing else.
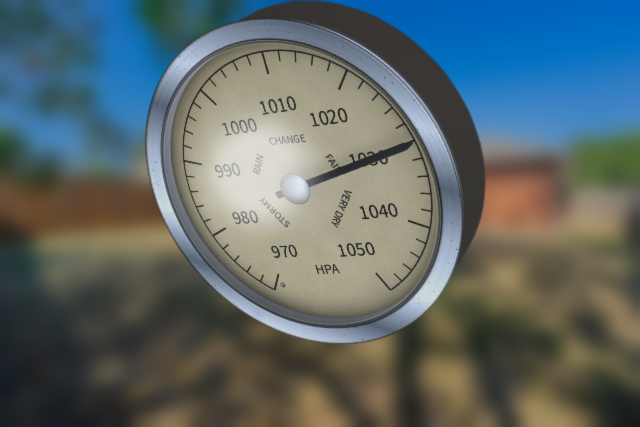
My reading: 1030,hPa
